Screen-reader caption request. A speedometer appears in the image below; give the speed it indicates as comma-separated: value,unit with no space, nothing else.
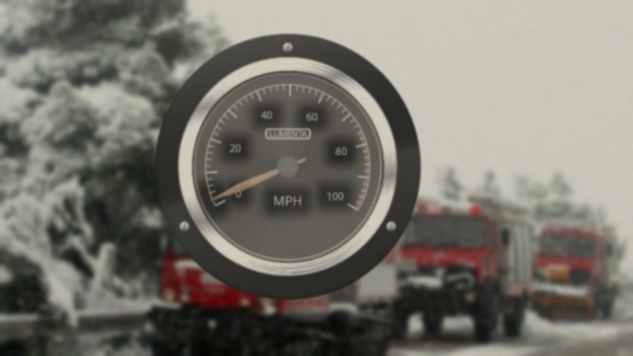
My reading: 2,mph
